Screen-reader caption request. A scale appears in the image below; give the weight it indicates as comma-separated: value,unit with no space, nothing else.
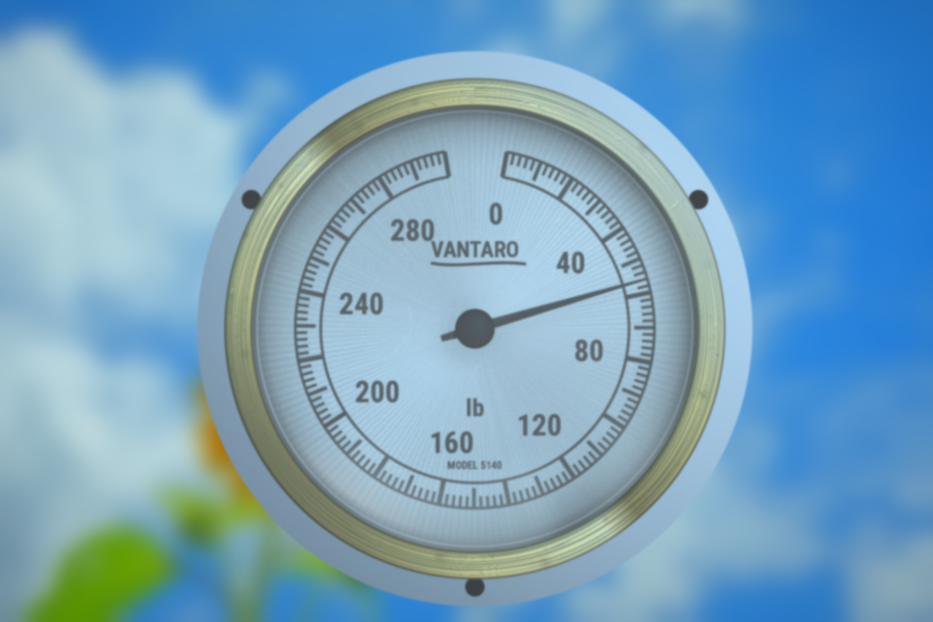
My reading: 56,lb
